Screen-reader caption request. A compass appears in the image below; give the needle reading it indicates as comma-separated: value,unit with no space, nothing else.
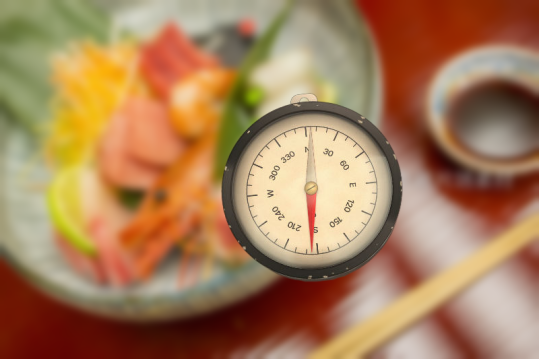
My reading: 185,°
